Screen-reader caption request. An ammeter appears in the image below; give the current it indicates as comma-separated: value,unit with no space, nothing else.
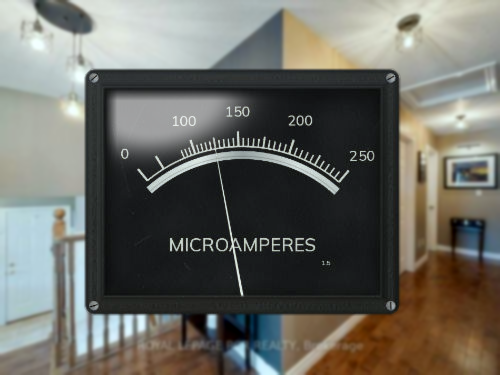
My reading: 125,µA
